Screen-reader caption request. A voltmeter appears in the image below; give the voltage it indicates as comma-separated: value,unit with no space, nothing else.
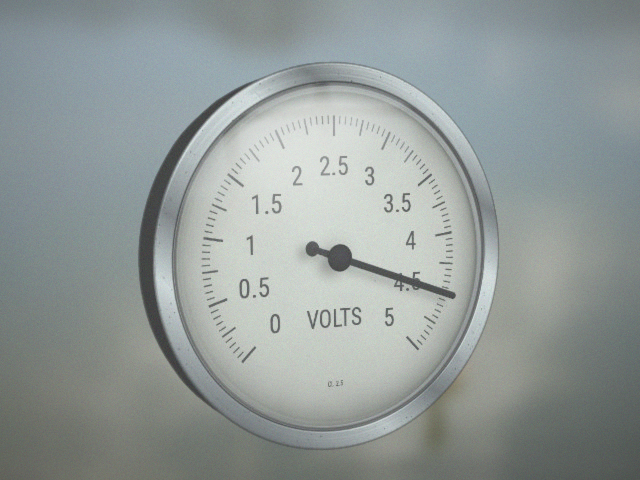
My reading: 4.5,V
